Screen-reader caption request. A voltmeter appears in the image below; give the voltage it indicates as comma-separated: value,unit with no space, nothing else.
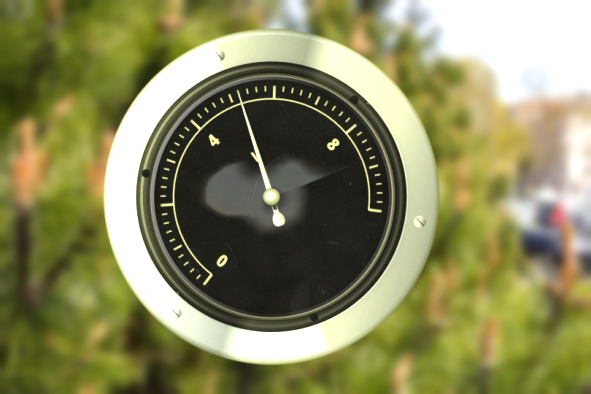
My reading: 5.2,V
